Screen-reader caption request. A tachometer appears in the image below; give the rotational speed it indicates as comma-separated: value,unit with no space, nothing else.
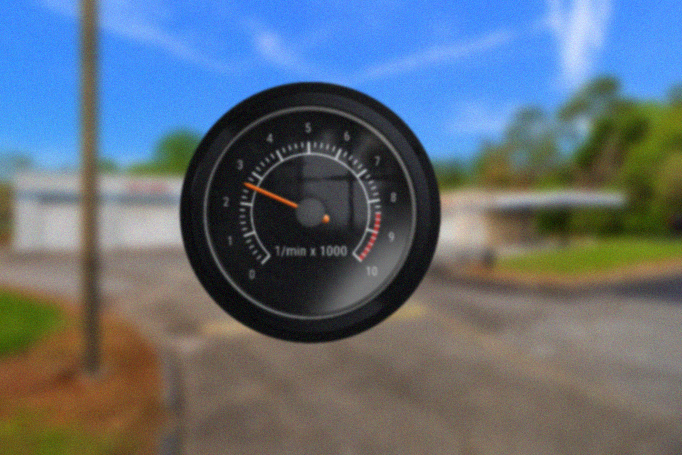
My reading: 2600,rpm
